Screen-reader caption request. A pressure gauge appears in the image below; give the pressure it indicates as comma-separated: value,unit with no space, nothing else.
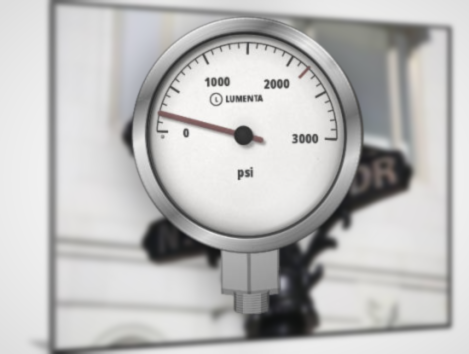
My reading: 200,psi
